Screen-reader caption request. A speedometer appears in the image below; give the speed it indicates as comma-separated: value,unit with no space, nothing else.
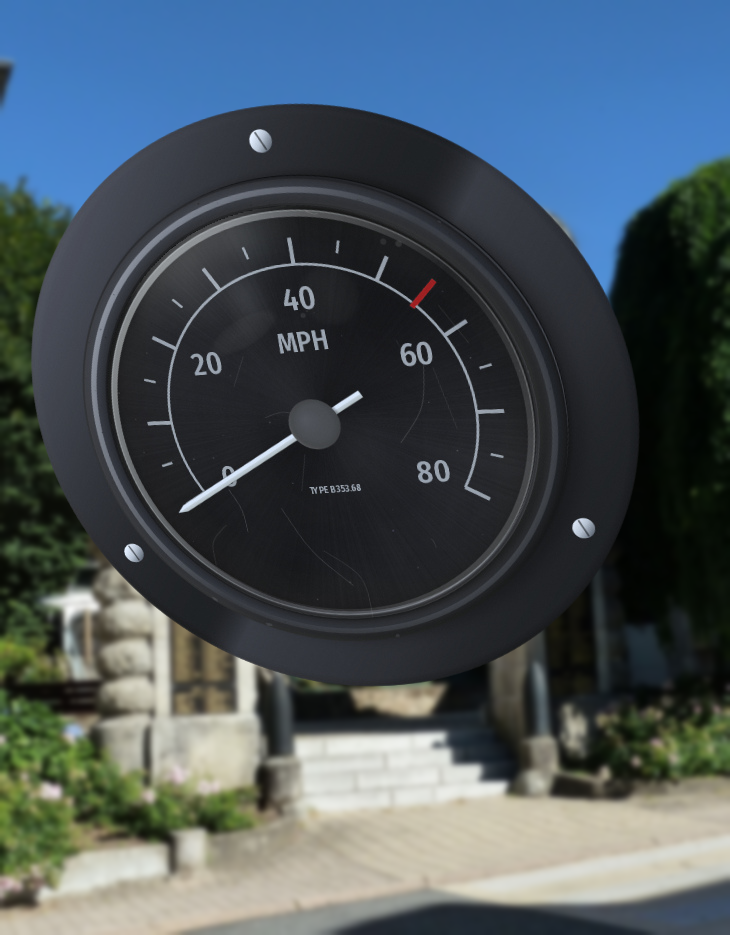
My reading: 0,mph
